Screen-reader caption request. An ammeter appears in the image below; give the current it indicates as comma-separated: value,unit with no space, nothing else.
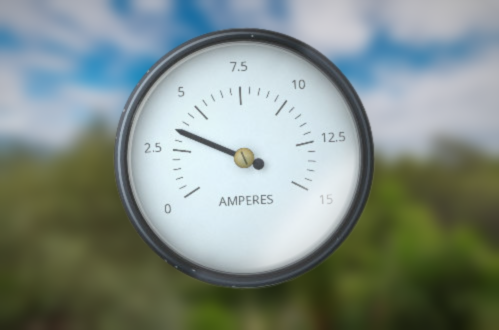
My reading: 3.5,A
